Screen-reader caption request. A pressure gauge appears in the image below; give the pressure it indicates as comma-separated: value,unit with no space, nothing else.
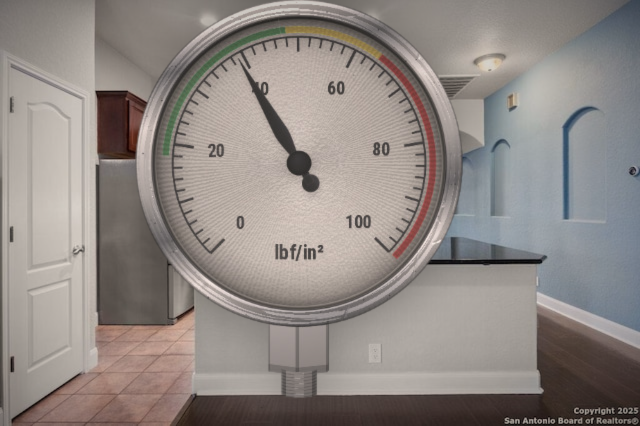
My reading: 39,psi
